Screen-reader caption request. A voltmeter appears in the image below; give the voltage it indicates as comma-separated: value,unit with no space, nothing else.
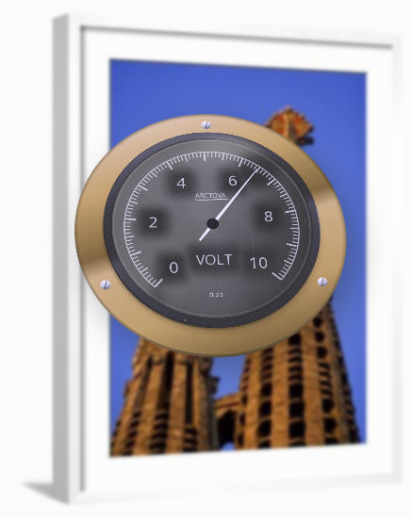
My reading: 6.5,V
